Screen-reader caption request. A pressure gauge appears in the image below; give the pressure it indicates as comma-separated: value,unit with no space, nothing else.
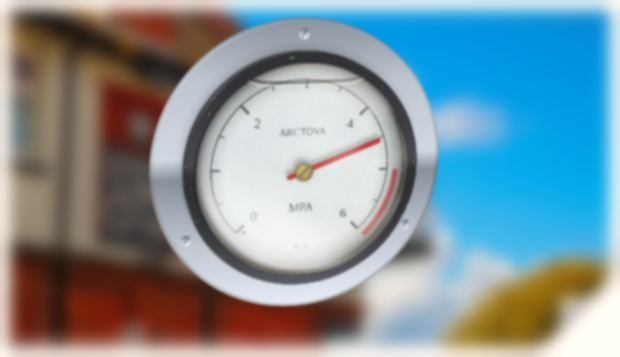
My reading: 4.5,MPa
